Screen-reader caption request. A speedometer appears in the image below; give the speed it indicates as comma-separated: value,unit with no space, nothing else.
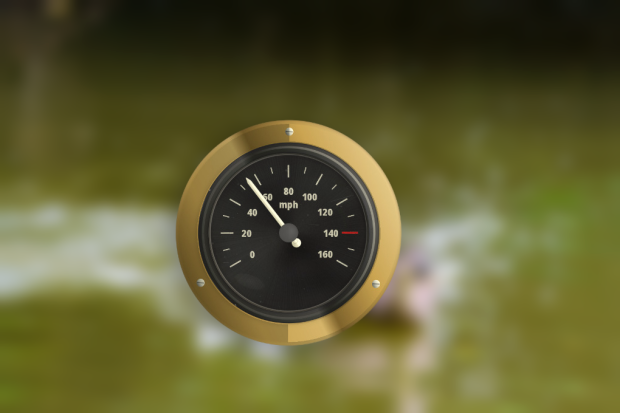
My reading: 55,mph
